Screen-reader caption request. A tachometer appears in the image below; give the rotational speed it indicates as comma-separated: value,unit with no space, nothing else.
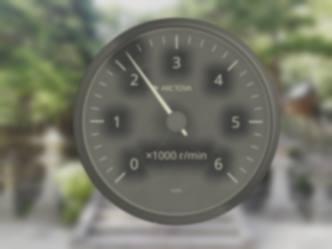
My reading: 2200,rpm
